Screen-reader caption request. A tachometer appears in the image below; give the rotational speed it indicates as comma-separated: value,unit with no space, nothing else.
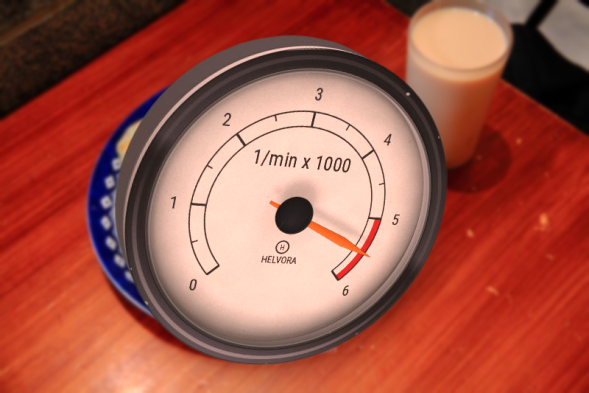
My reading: 5500,rpm
